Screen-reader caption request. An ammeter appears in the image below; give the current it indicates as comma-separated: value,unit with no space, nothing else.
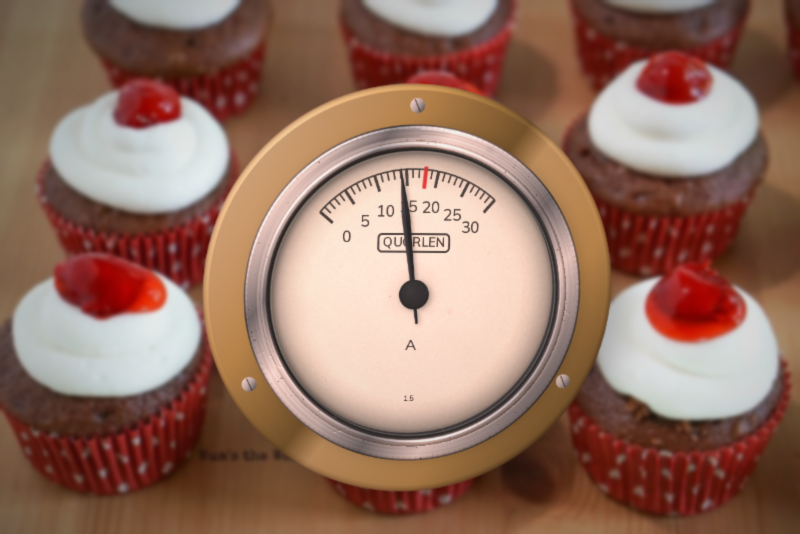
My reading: 14,A
